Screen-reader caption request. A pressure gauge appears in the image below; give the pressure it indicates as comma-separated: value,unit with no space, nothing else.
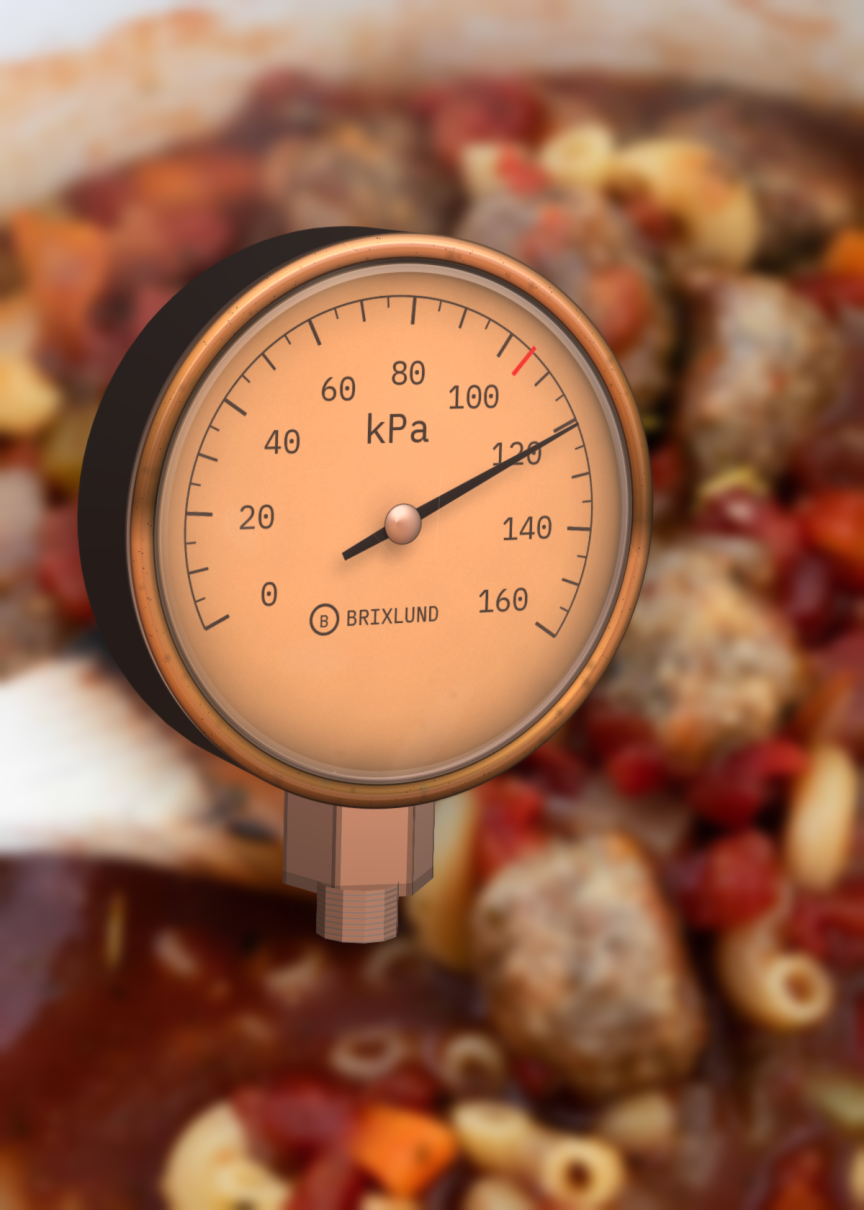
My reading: 120,kPa
